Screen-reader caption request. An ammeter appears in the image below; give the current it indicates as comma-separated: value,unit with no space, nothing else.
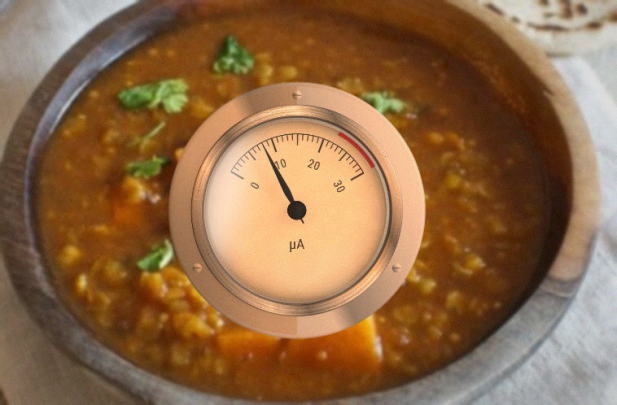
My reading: 8,µA
